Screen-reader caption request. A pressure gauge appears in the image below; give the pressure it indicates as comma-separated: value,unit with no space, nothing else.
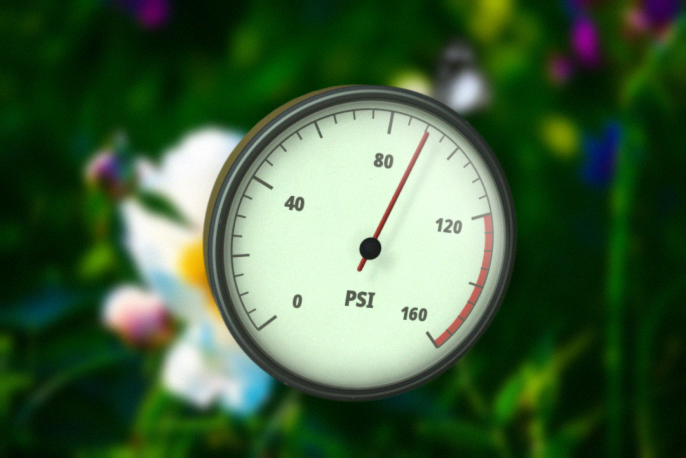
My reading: 90,psi
